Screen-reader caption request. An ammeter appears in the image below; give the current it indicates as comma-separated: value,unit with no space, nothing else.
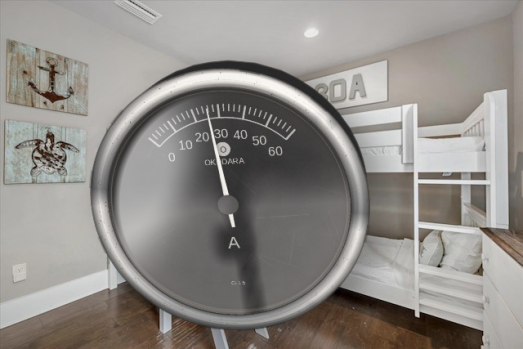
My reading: 26,A
